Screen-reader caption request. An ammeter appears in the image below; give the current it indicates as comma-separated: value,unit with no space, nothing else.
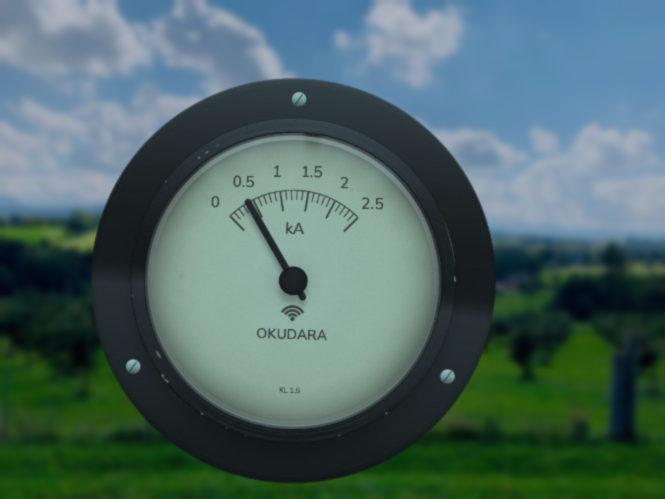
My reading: 0.4,kA
